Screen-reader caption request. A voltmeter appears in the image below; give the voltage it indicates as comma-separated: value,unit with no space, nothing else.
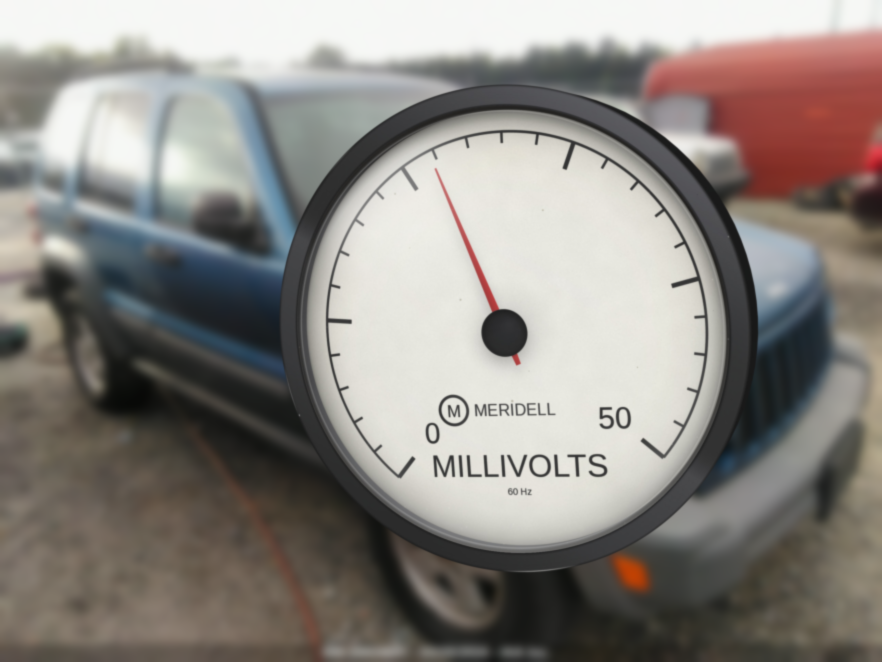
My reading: 22,mV
